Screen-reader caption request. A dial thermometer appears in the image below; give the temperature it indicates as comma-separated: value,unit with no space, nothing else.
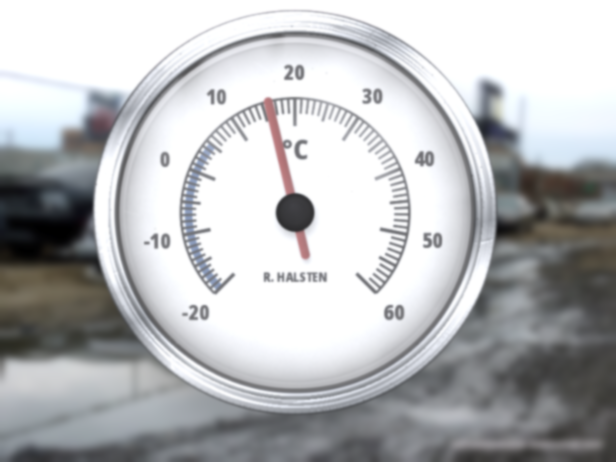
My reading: 16,°C
